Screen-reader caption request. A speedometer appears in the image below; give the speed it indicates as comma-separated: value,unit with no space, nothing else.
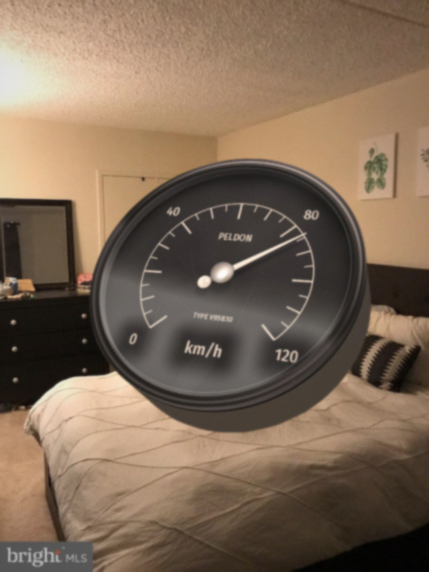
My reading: 85,km/h
